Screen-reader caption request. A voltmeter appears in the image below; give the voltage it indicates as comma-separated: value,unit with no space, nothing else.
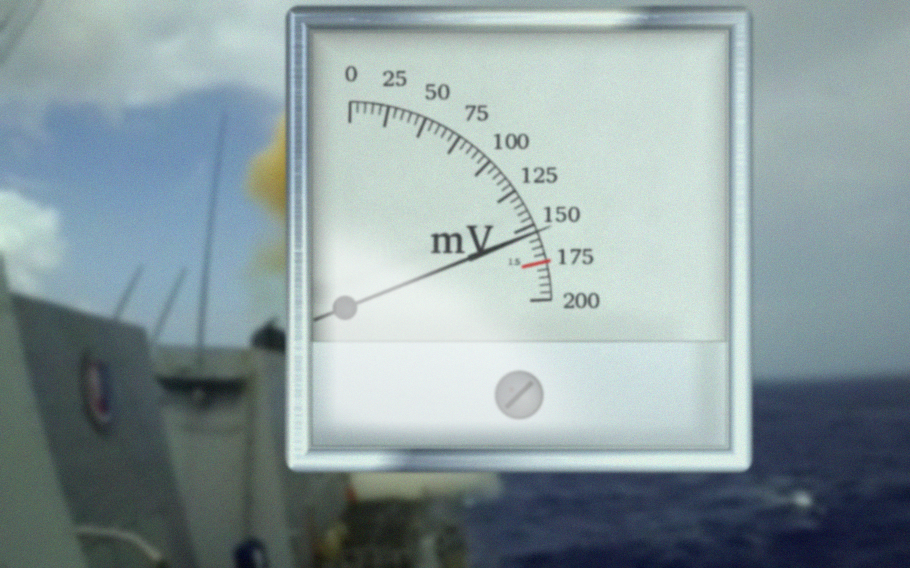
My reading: 155,mV
